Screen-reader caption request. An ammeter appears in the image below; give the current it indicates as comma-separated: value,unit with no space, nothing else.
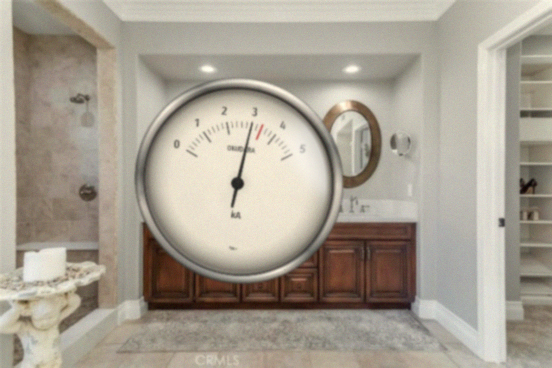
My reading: 3,kA
